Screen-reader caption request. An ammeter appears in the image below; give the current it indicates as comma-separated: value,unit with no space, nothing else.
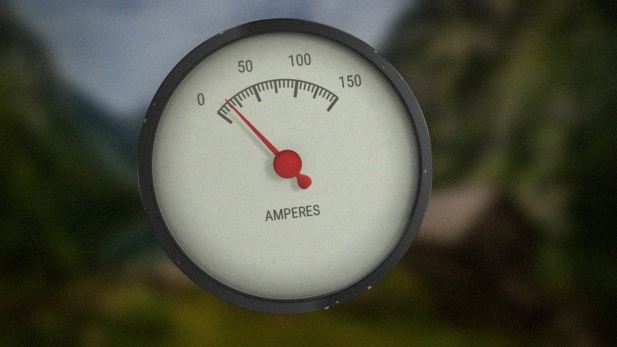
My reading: 15,A
